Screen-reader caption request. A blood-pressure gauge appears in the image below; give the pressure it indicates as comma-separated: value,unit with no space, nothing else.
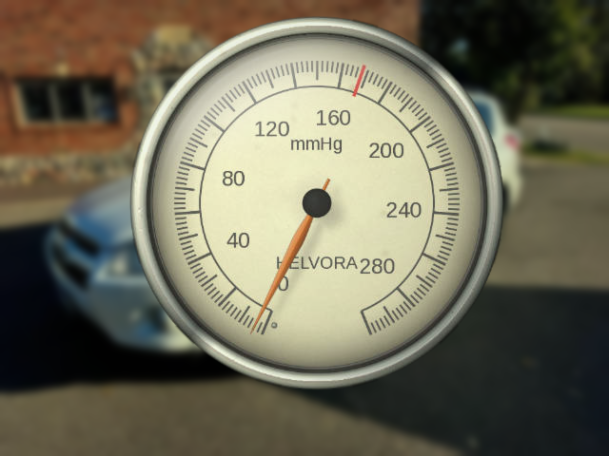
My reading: 4,mmHg
